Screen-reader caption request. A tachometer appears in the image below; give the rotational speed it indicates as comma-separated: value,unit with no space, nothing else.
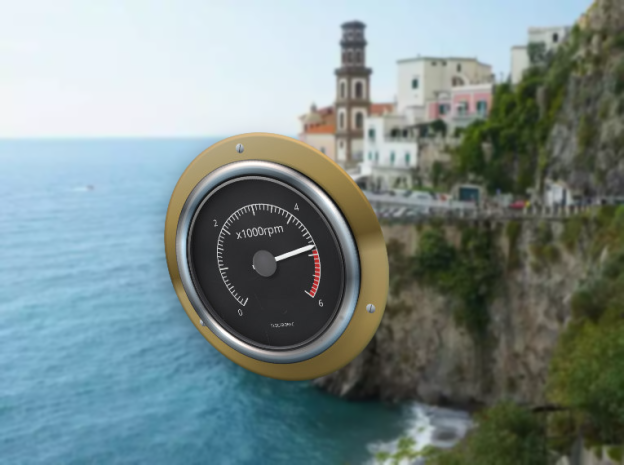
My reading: 4800,rpm
